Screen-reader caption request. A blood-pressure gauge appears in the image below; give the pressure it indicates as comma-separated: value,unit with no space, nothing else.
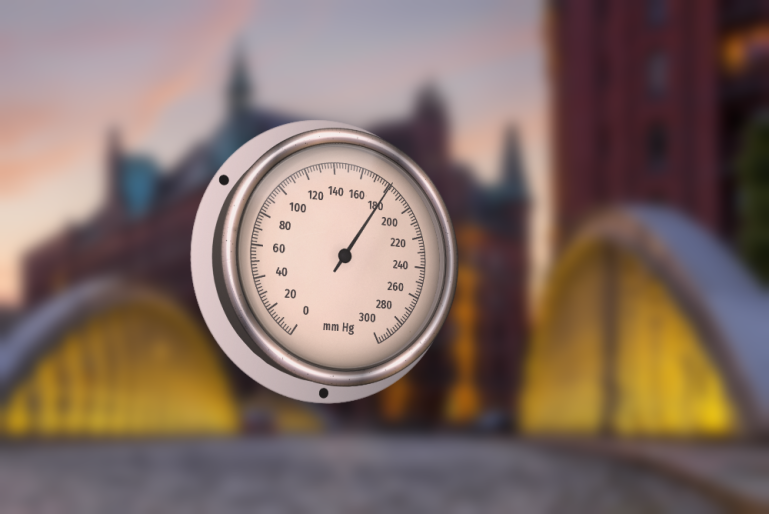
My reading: 180,mmHg
